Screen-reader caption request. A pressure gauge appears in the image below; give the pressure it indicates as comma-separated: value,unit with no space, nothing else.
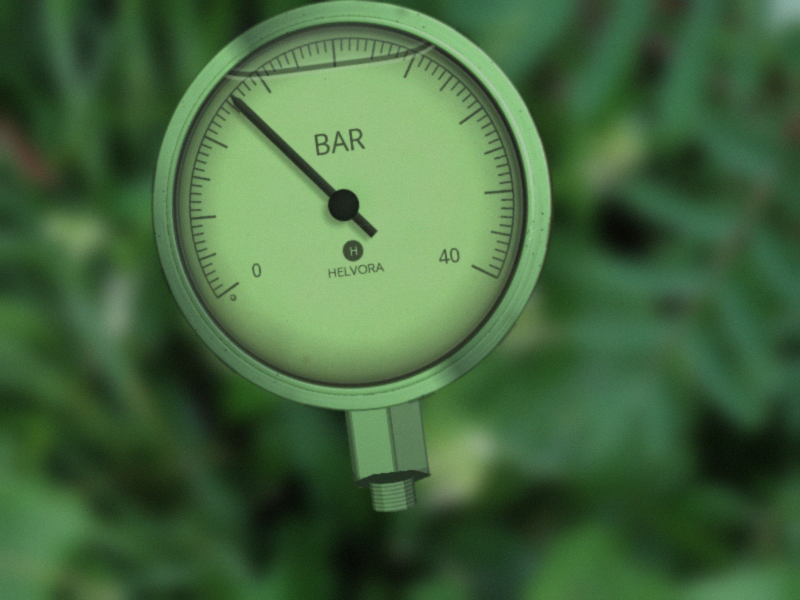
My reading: 13,bar
